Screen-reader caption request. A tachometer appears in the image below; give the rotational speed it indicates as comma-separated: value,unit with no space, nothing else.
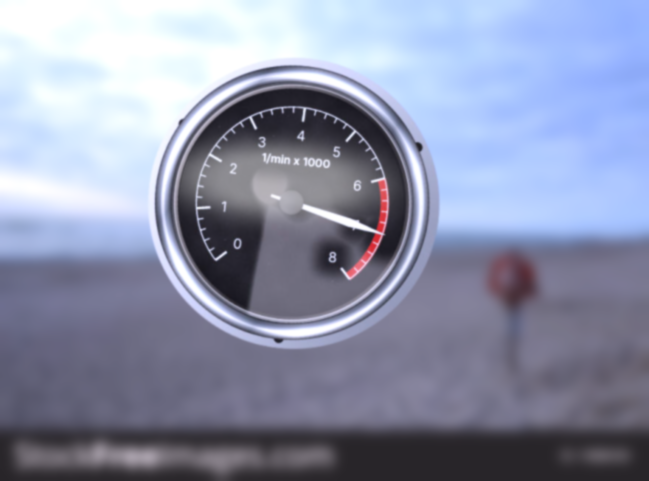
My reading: 7000,rpm
